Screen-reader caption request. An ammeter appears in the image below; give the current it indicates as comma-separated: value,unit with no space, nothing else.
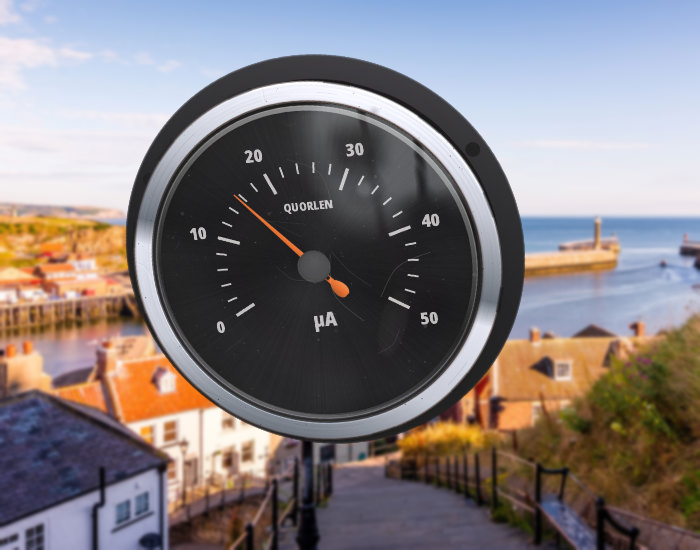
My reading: 16,µA
